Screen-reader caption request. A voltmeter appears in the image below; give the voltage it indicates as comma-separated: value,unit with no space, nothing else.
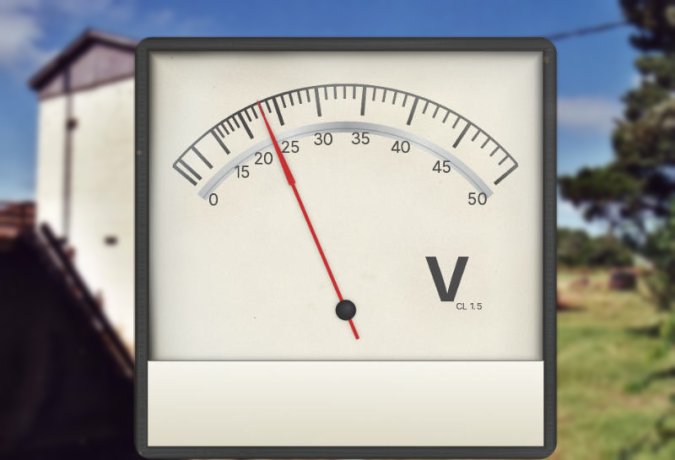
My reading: 23,V
